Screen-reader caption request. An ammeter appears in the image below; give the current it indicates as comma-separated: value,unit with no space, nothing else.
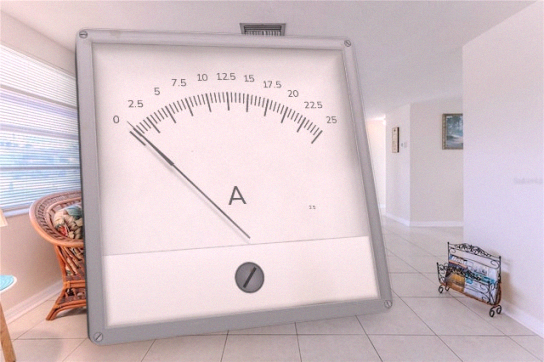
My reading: 0.5,A
